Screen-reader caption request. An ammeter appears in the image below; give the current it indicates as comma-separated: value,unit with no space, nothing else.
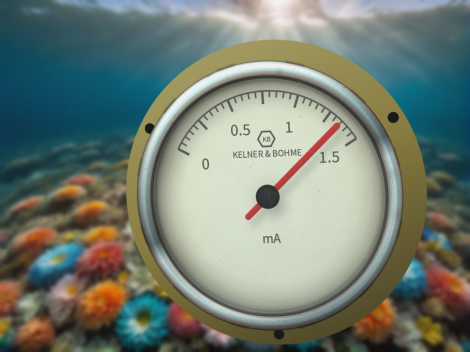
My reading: 1.35,mA
